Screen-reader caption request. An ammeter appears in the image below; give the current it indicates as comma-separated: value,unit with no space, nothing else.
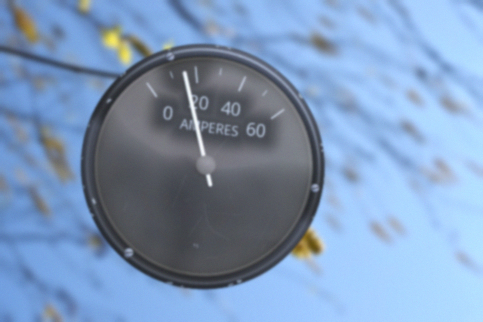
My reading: 15,A
